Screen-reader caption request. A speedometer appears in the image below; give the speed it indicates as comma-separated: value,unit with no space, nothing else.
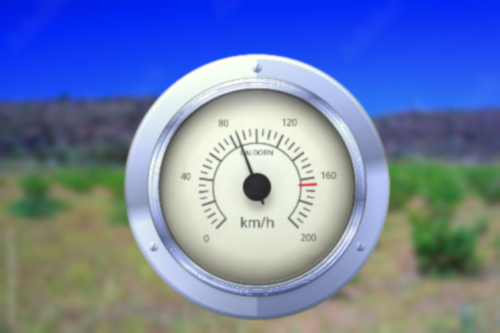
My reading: 85,km/h
